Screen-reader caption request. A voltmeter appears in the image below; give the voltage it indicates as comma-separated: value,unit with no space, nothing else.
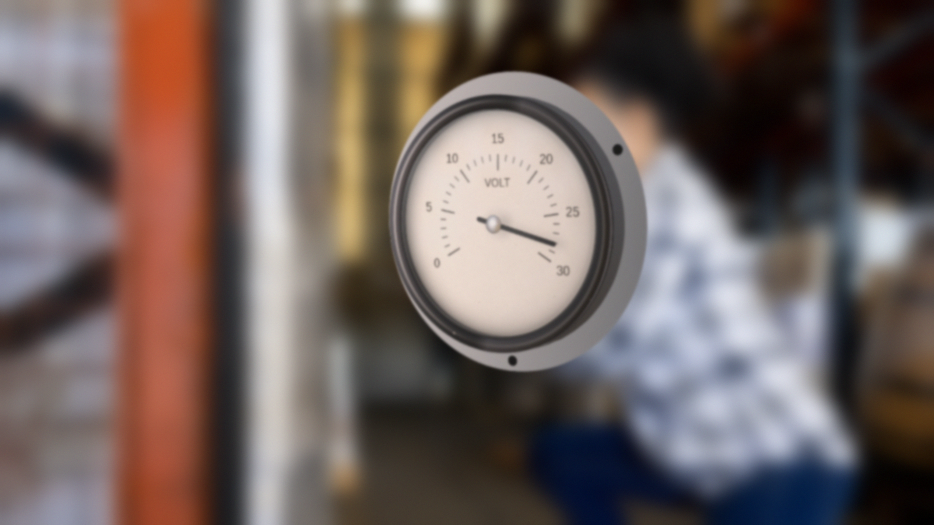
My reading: 28,V
